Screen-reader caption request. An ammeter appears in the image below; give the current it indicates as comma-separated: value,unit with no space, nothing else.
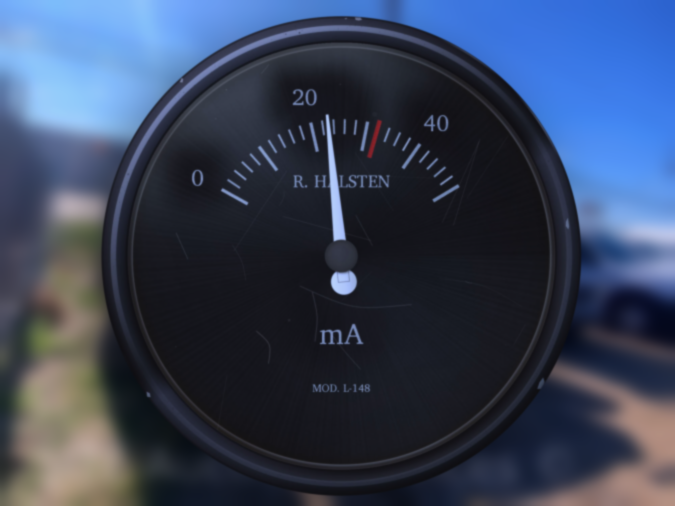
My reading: 23,mA
